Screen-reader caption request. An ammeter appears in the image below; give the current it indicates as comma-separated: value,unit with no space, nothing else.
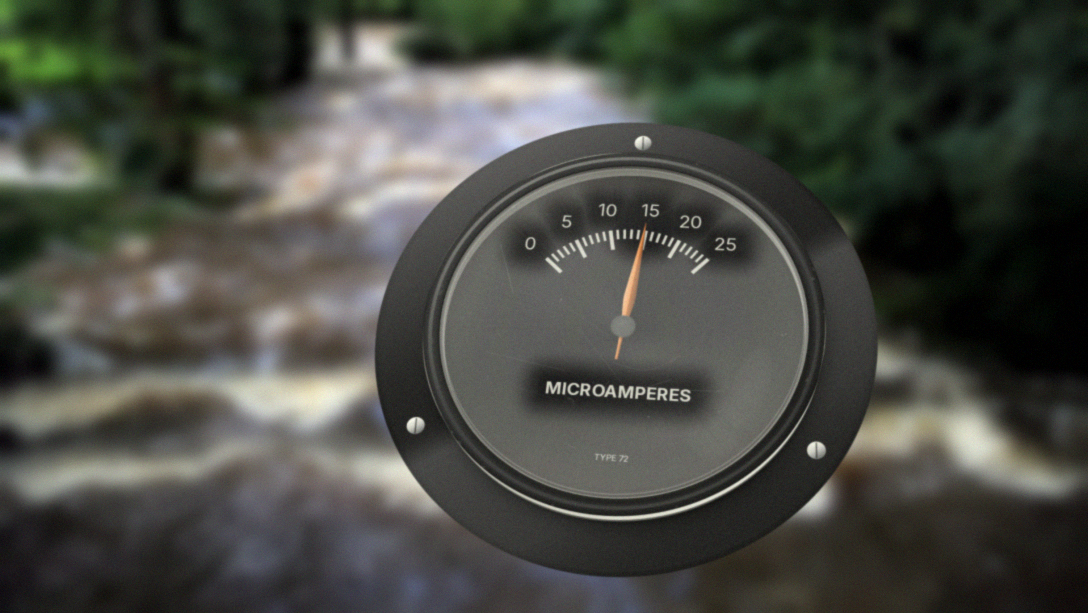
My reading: 15,µA
